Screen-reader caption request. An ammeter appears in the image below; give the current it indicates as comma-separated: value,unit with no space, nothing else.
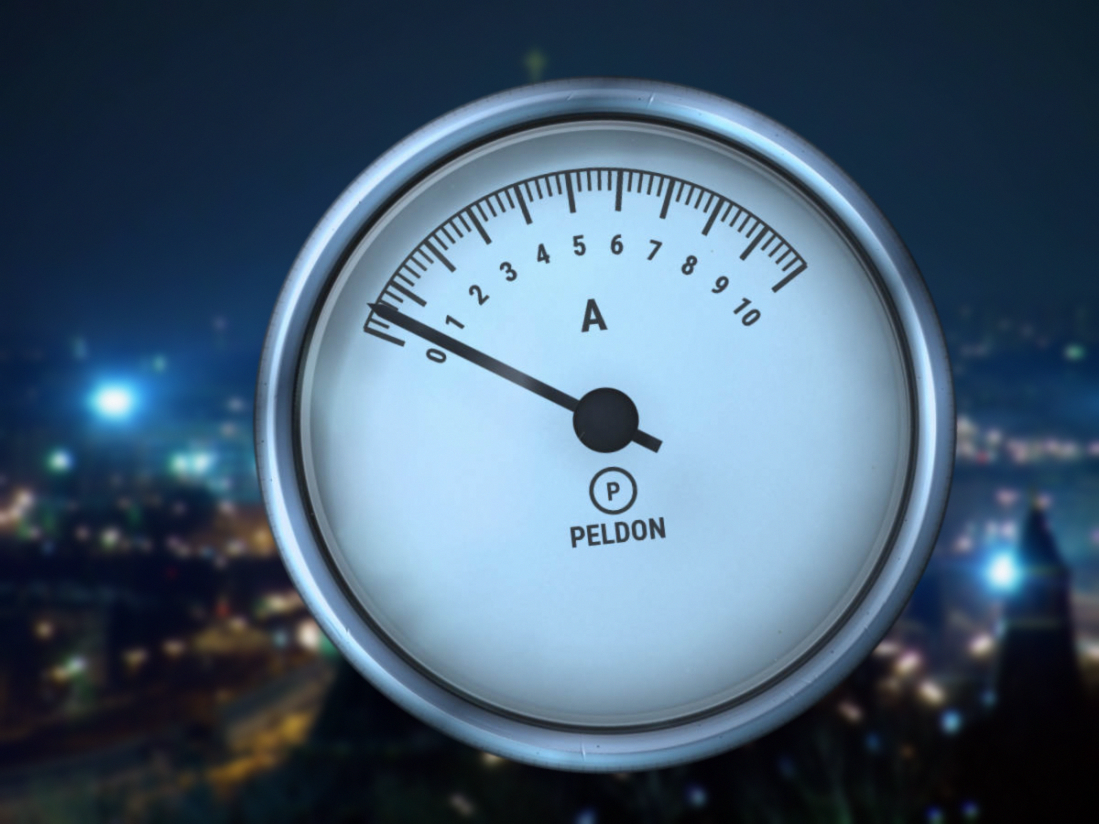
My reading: 0.4,A
